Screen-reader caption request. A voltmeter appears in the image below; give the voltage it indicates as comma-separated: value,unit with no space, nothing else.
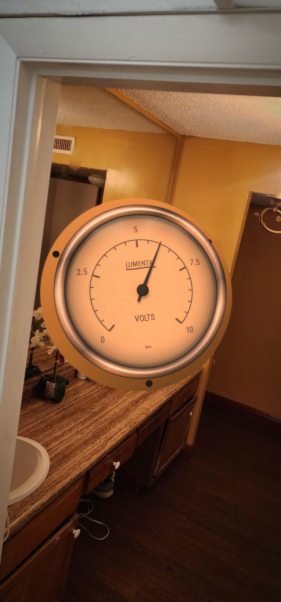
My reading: 6,V
